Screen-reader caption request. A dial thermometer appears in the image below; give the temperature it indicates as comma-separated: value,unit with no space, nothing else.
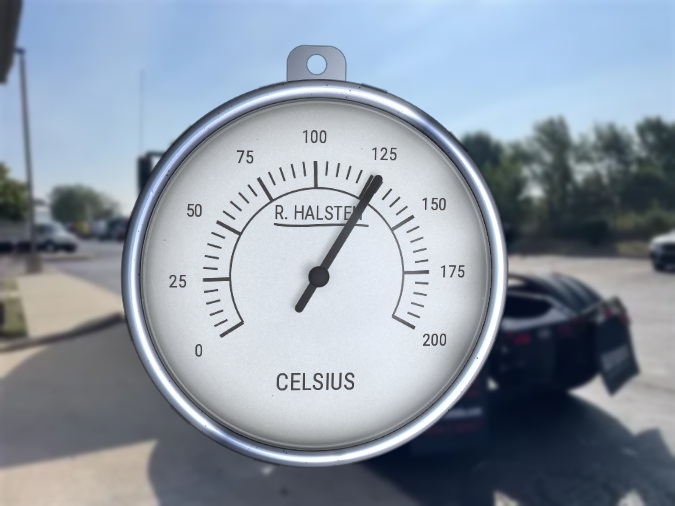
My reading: 127.5,°C
